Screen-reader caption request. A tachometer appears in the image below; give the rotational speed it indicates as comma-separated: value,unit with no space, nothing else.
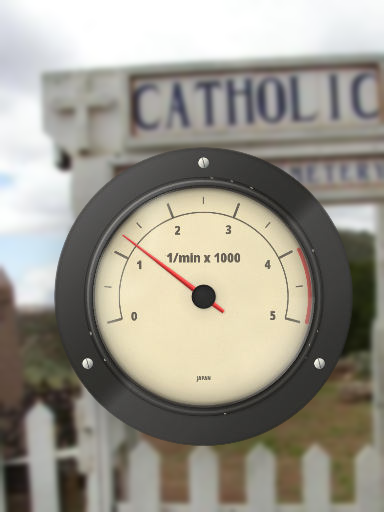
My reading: 1250,rpm
